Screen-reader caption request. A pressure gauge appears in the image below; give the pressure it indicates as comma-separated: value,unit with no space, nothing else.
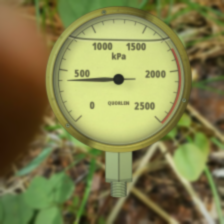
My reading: 400,kPa
